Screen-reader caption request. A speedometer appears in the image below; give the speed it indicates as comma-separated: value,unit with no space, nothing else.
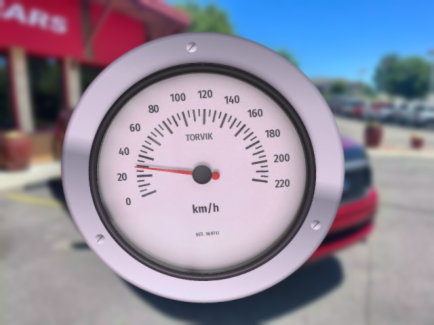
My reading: 30,km/h
